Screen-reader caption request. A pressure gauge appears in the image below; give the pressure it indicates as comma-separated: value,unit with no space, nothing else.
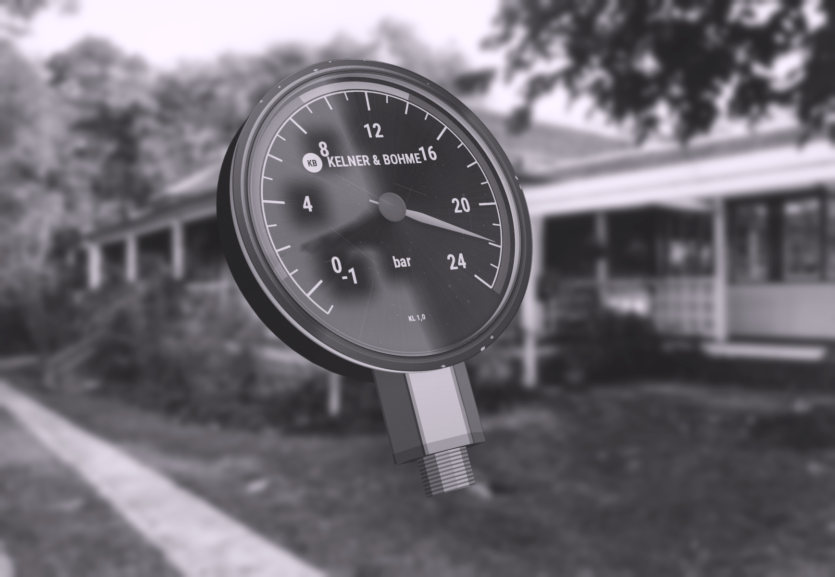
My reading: 22,bar
